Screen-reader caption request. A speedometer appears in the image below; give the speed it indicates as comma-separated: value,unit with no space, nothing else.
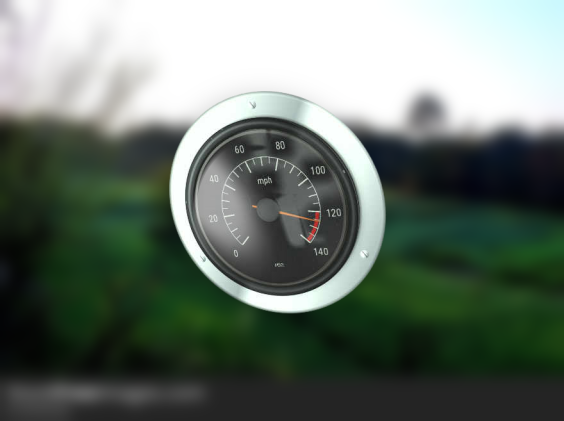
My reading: 125,mph
